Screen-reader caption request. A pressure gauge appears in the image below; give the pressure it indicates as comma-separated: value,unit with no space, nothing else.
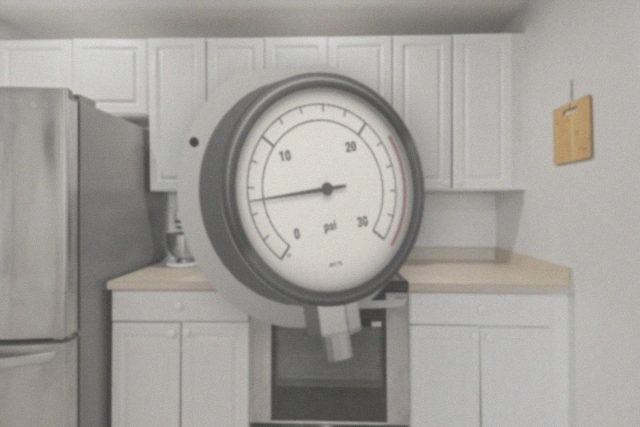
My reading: 5,psi
